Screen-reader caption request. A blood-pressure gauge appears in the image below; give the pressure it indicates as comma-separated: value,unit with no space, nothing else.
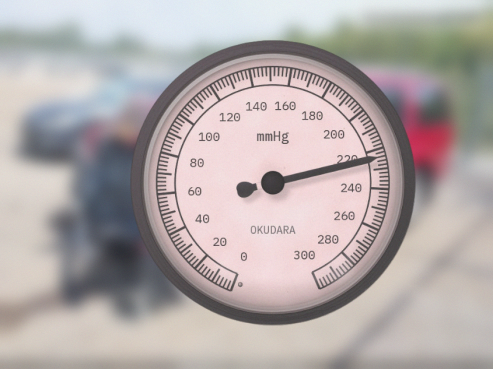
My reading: 224,mmHg
